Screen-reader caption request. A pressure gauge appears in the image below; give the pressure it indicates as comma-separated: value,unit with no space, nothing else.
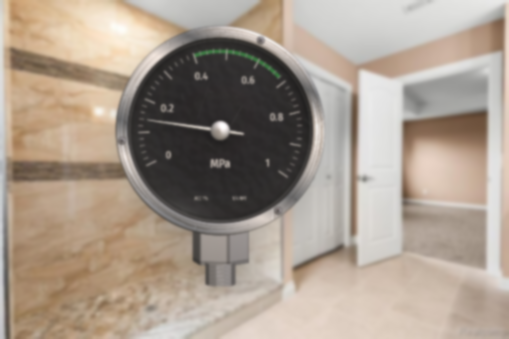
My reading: 0.14,MPa
